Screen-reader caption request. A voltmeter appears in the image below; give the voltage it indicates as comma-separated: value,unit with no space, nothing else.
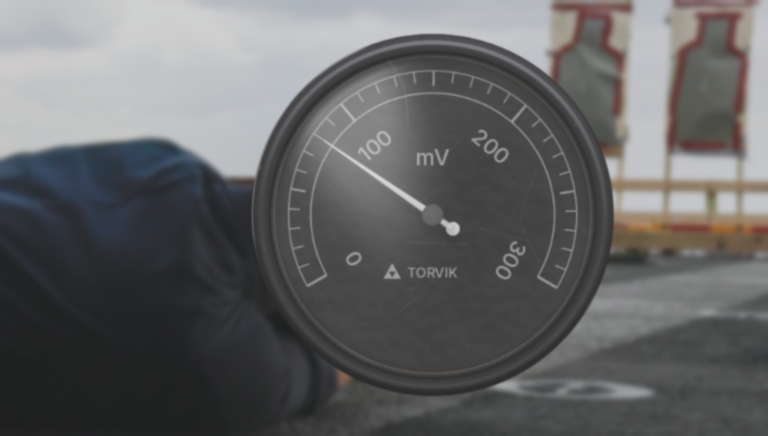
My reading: 80,mV
